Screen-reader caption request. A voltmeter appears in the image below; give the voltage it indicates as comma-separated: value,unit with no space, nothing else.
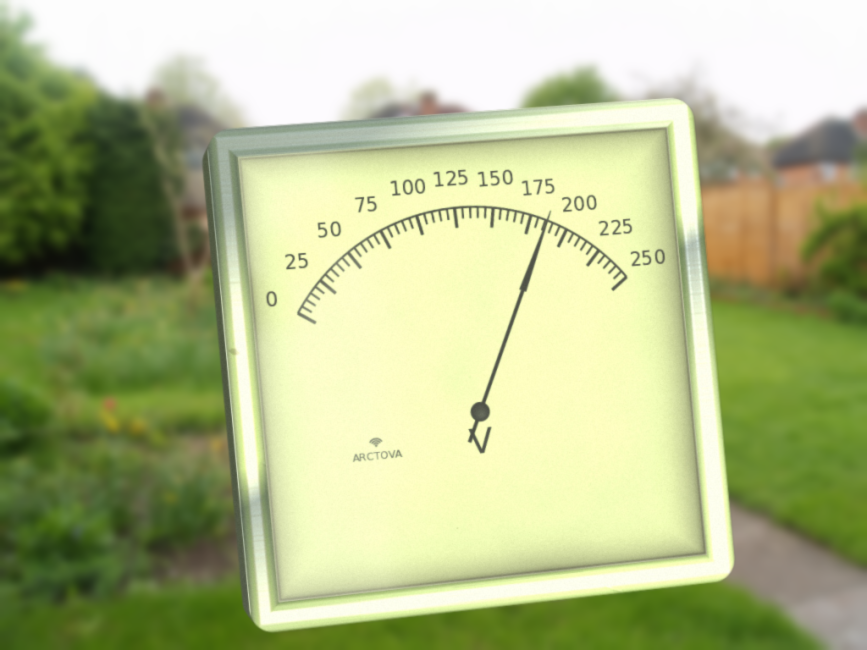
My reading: 185,V
